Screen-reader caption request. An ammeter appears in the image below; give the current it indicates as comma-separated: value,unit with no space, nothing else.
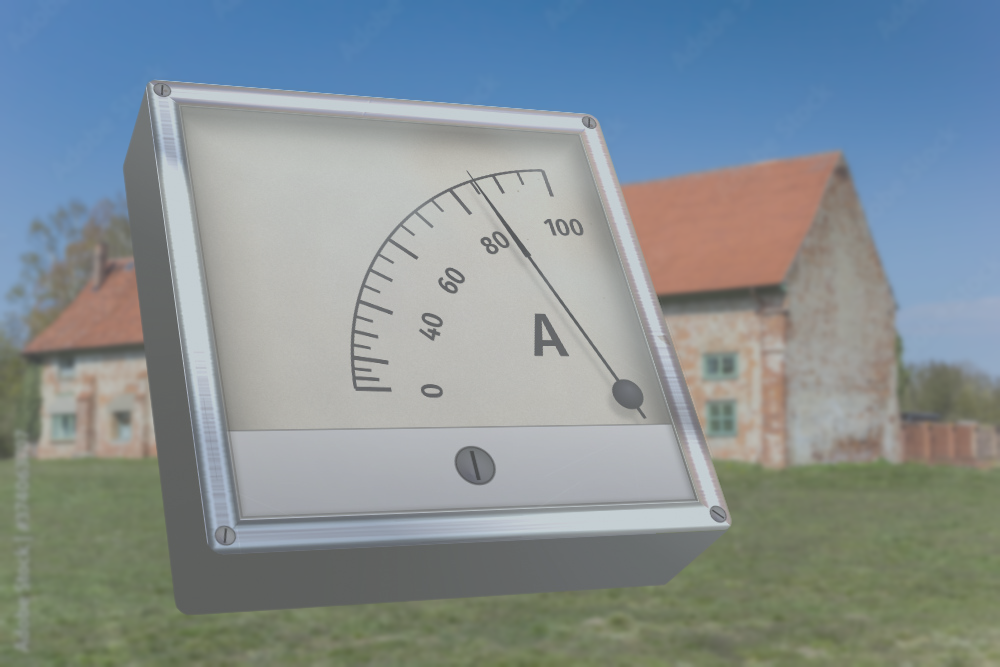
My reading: 85,A
